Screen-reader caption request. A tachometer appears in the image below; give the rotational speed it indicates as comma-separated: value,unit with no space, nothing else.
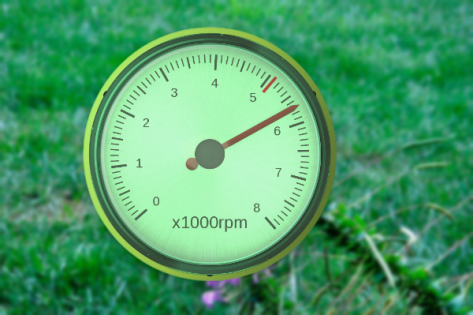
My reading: 5700,rpm
